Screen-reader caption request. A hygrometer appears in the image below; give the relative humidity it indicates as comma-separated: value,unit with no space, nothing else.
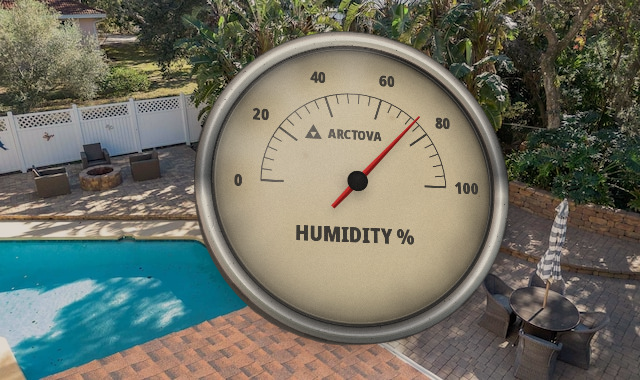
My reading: 74,%
